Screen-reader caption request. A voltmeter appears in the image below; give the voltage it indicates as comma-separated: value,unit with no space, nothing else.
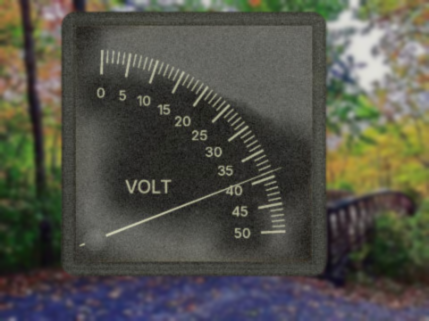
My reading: 39,V
